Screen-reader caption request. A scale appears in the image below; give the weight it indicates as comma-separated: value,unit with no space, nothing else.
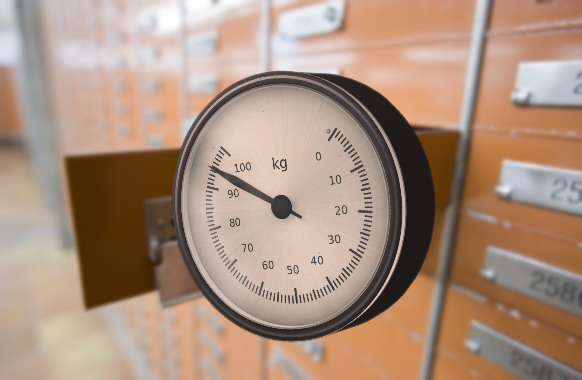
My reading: 95,kg
